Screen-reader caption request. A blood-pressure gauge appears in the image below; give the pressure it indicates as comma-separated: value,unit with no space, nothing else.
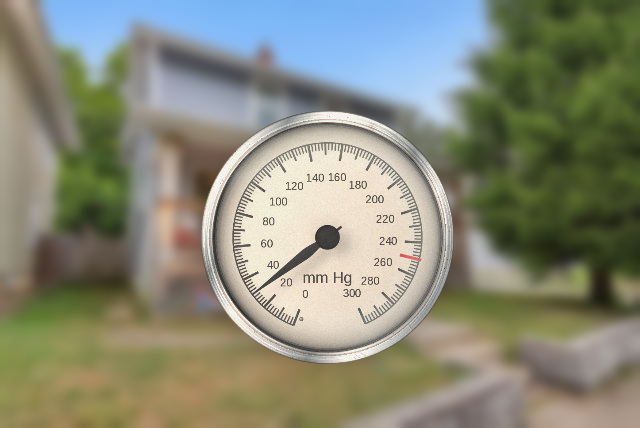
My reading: 30,mmHg
